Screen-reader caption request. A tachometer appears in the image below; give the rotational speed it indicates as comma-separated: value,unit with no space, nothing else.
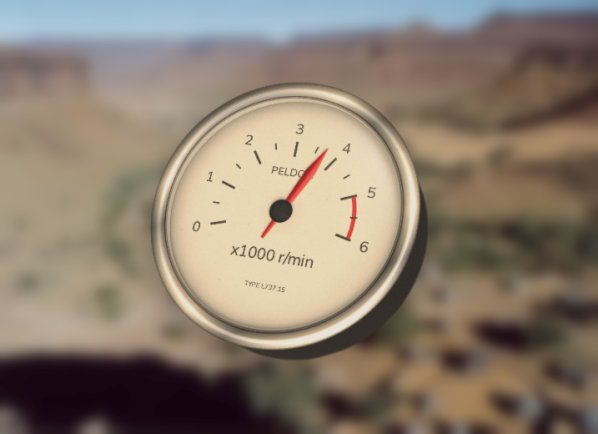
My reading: 3750,rpm
